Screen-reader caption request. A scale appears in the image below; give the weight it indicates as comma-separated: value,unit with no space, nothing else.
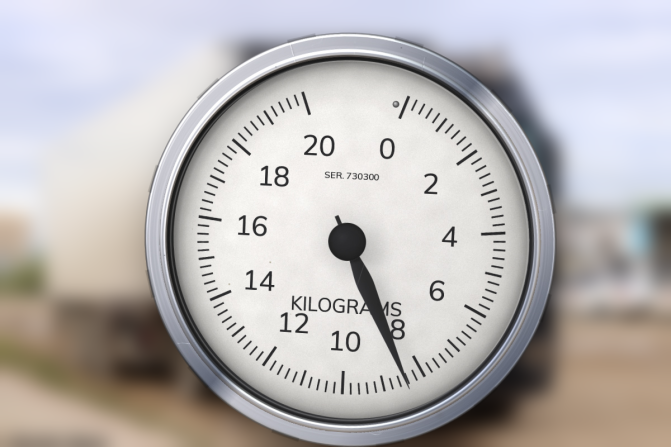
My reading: 8.4,kg
